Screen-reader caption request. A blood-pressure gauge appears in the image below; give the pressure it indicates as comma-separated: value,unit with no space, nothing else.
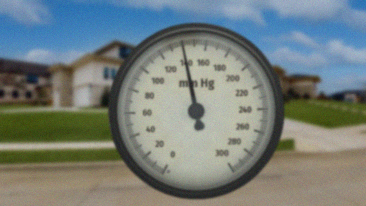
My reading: 140,mmHg
